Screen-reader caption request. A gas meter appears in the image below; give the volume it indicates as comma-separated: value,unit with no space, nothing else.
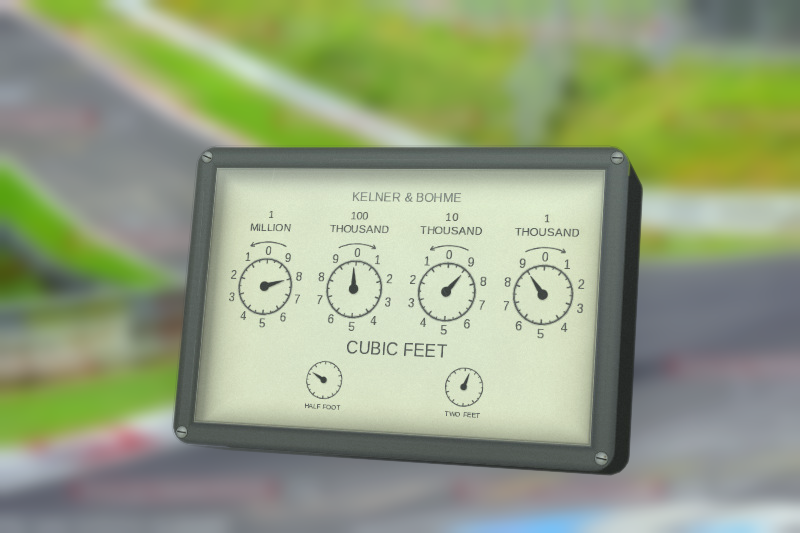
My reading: 798900,ft³
